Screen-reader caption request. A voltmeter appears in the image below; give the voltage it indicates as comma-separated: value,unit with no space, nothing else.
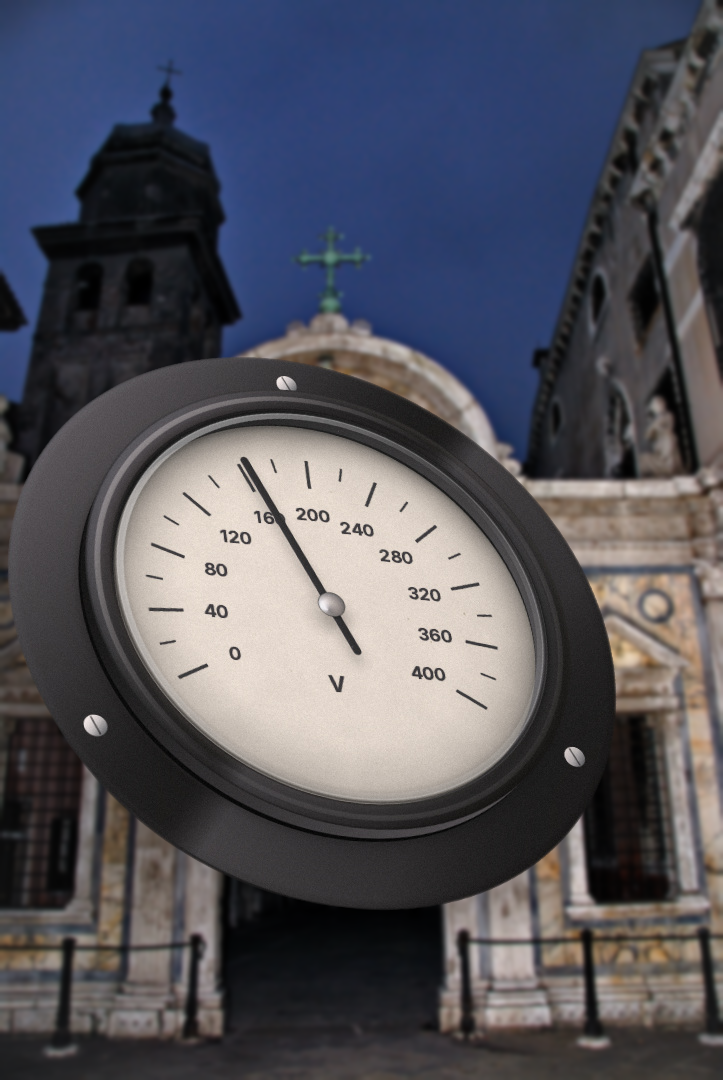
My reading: 160,V
